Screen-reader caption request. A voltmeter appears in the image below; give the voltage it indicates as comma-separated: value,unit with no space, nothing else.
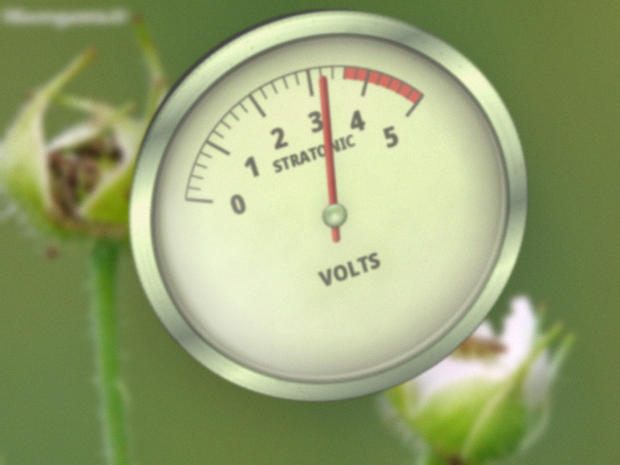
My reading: 3.2,V
